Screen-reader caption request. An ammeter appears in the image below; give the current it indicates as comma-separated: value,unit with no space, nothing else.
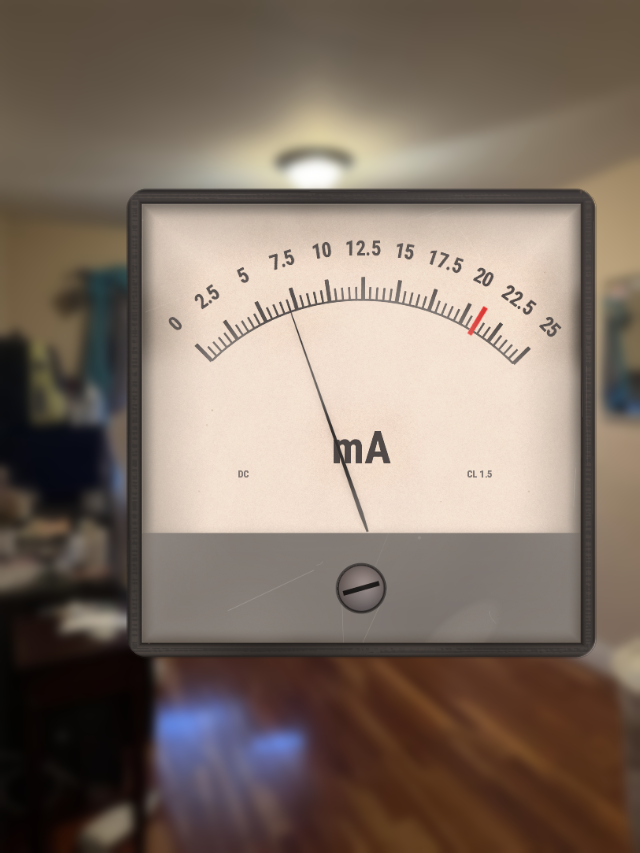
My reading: 7,mA
